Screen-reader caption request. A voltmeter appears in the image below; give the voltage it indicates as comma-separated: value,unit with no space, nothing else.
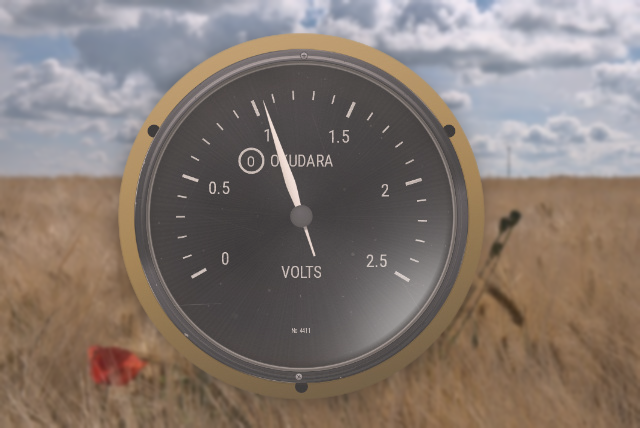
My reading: 1.05,V
